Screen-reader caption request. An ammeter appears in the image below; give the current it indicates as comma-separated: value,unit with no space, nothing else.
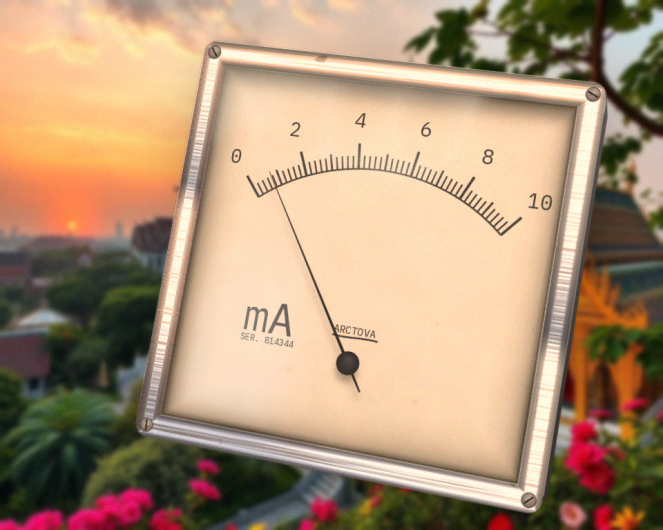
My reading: 0.8,mA
